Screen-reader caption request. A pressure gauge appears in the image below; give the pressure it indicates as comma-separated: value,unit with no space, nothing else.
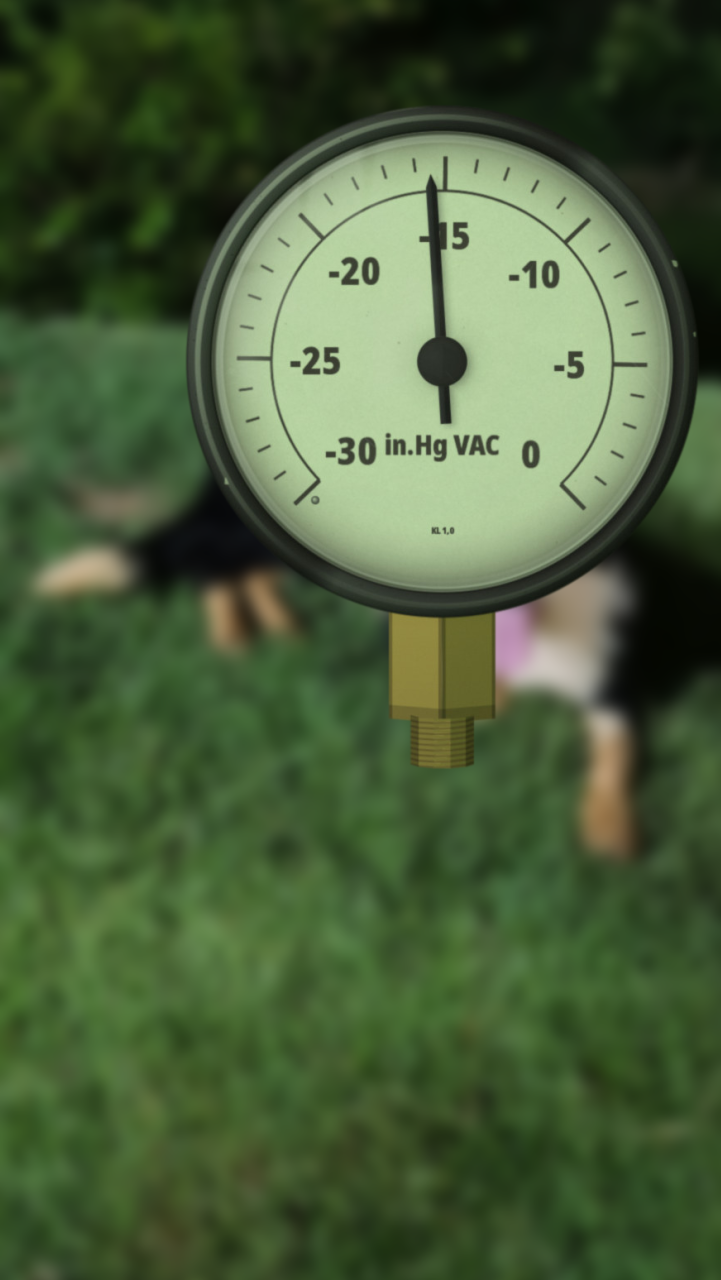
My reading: -15.5,inHg
